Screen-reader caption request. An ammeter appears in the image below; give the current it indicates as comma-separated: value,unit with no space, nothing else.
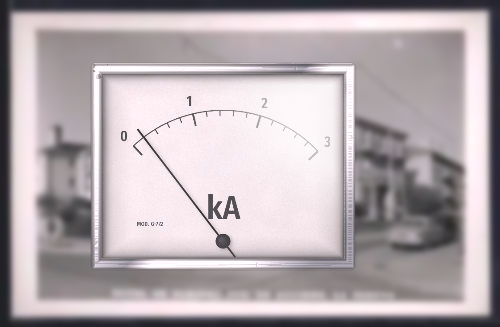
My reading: 0.2,kA
